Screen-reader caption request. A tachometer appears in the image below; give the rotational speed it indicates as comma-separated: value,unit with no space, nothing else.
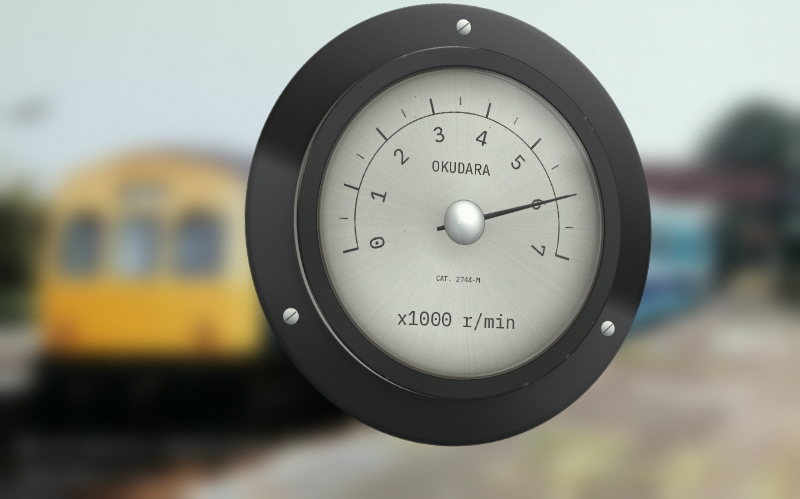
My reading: 6000,rpm
